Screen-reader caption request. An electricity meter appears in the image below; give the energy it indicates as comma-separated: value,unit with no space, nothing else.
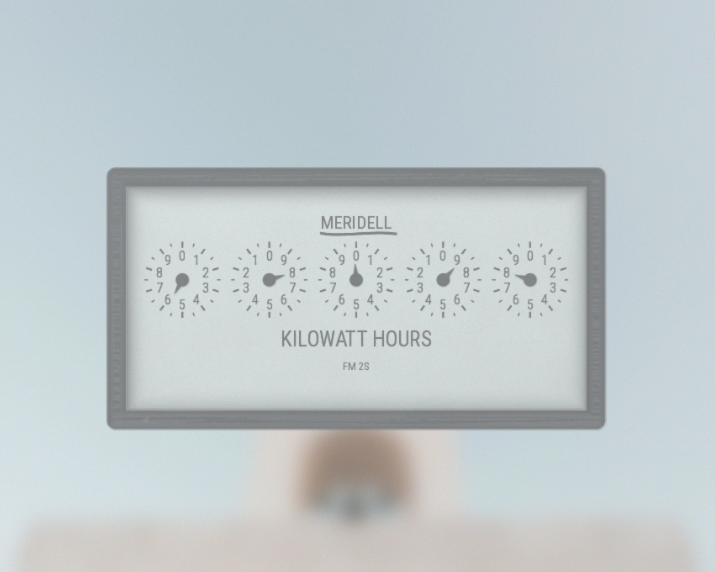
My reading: 57988,kWh
